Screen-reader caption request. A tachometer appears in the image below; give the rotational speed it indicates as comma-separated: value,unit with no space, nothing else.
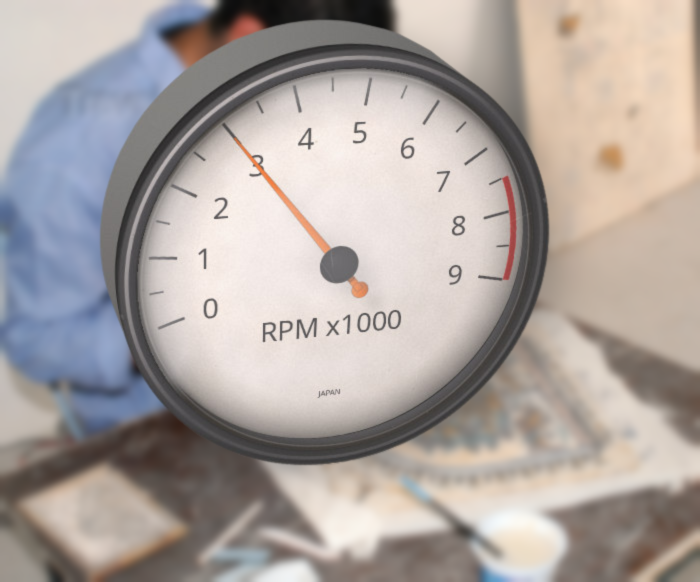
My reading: 3000,rpm
